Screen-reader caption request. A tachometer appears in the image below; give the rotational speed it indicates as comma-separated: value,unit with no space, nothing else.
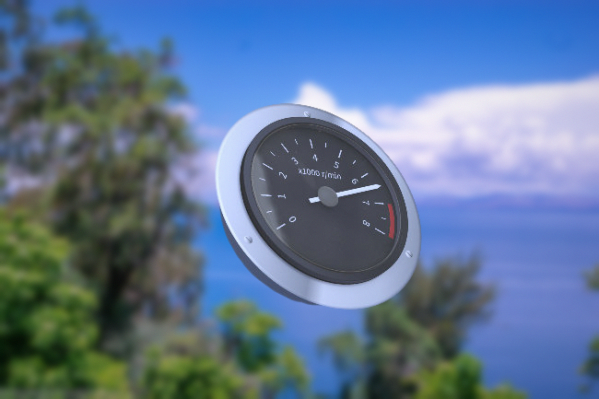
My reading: 6500,rpm
